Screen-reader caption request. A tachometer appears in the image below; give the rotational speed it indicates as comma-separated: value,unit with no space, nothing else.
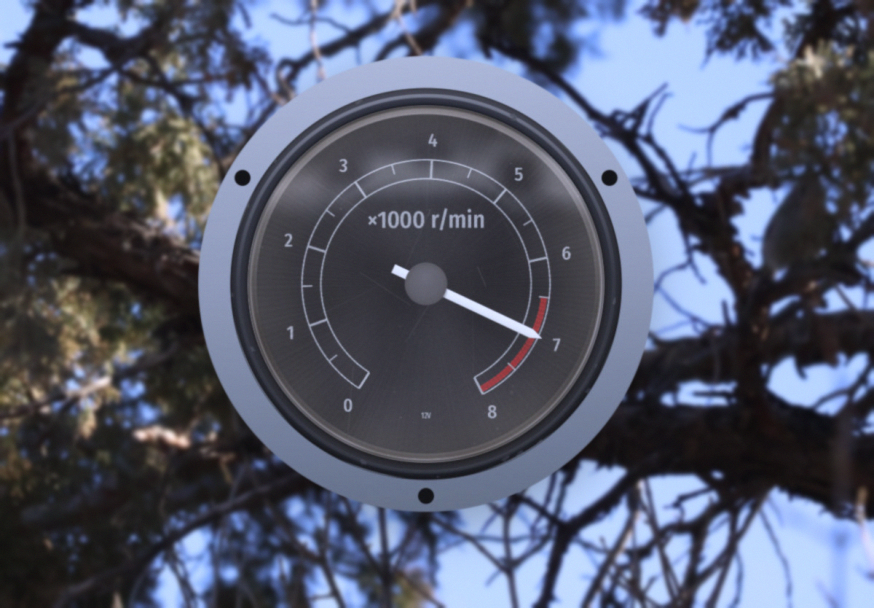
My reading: 7000,rpm
